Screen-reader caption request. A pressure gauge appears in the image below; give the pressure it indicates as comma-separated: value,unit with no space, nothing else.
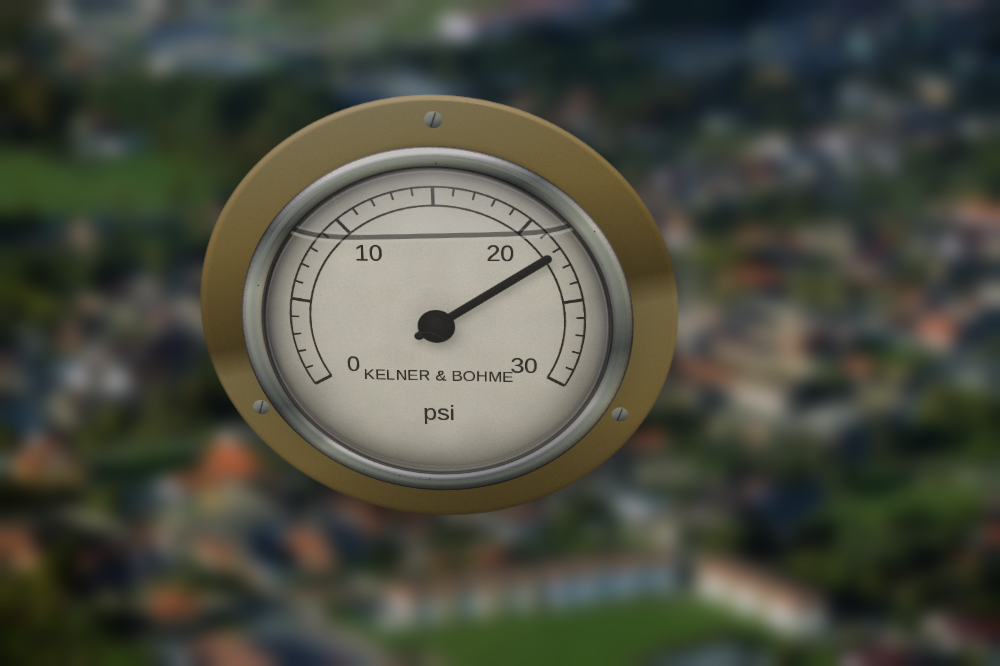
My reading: 22,psi
